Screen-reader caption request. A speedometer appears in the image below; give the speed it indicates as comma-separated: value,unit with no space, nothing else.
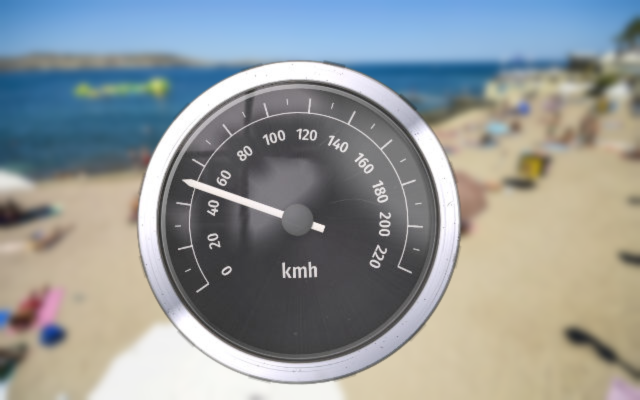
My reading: 50,km/h
